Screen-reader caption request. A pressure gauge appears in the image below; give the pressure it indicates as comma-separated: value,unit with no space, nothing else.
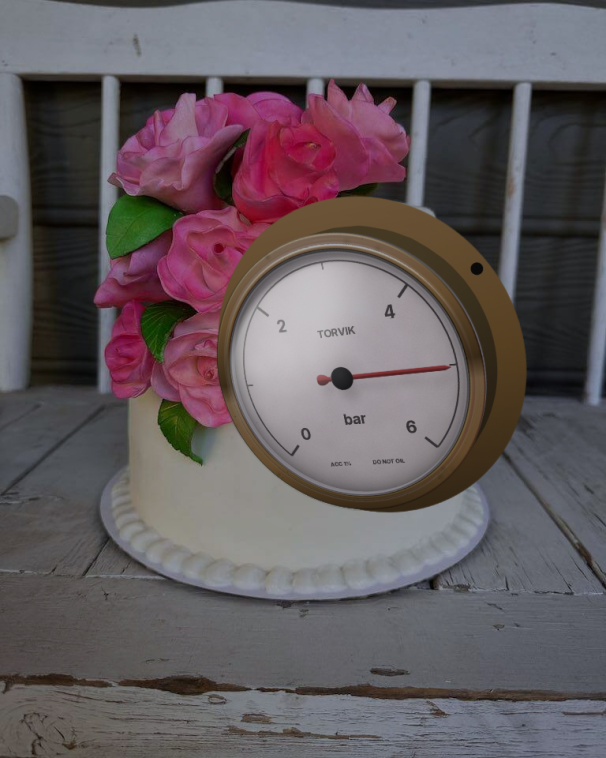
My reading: 5,bar
